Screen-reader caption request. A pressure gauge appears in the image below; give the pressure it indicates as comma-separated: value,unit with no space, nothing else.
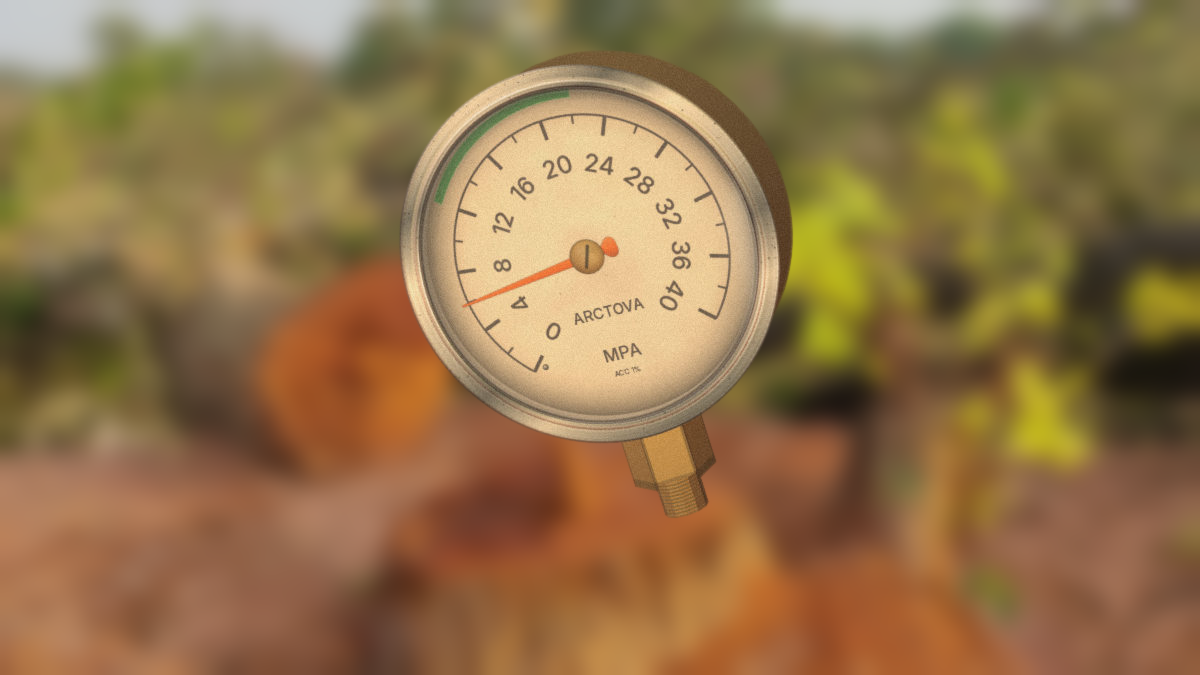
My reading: 6,MPa
